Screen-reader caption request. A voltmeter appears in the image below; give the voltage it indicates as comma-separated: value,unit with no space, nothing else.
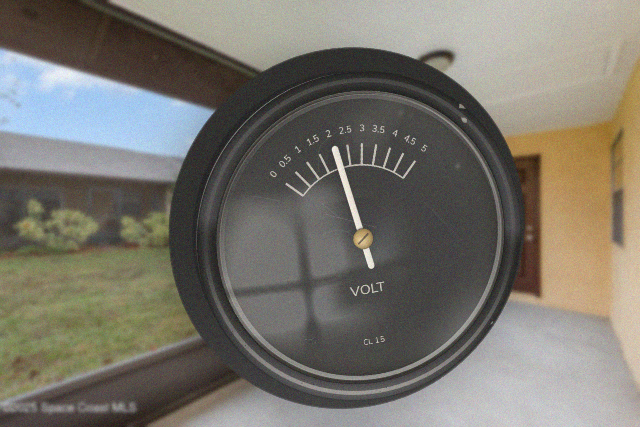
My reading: 2,V
